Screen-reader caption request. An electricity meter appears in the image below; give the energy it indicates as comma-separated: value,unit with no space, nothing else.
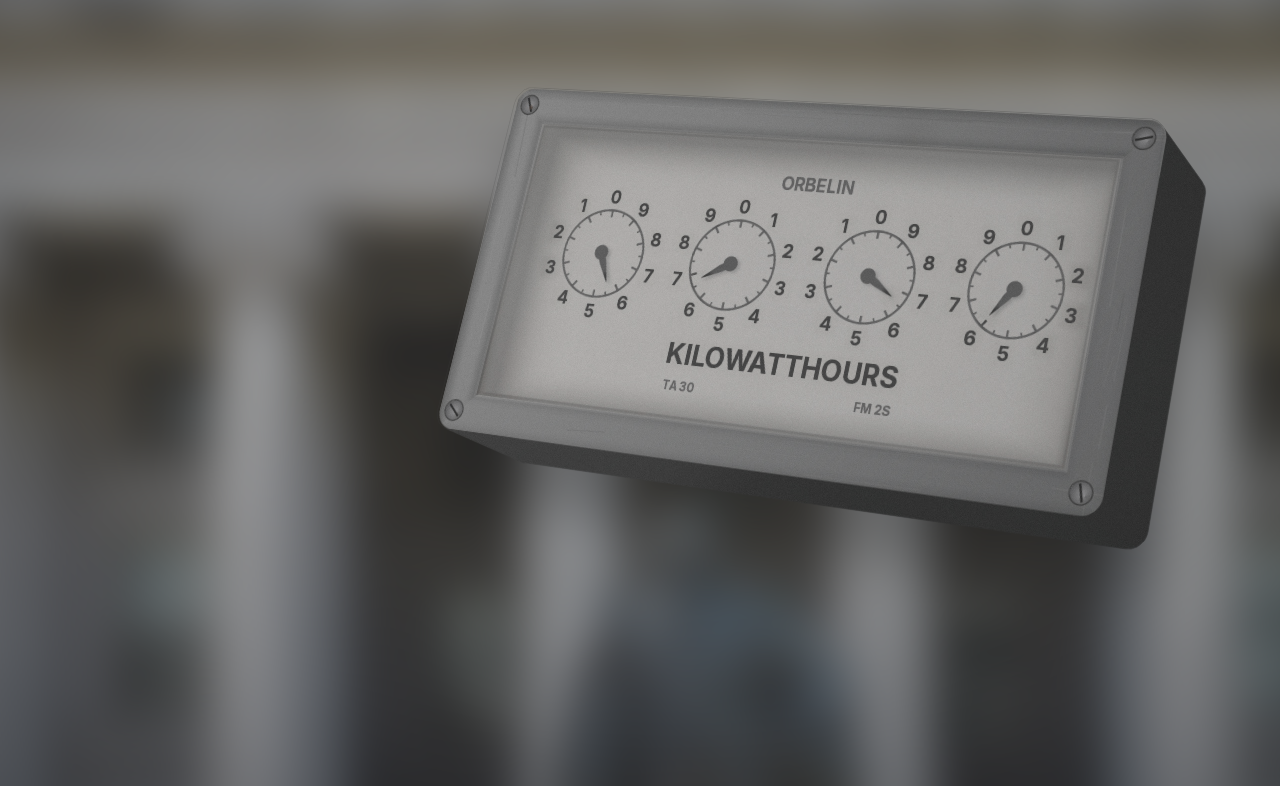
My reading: 5666,kWh
